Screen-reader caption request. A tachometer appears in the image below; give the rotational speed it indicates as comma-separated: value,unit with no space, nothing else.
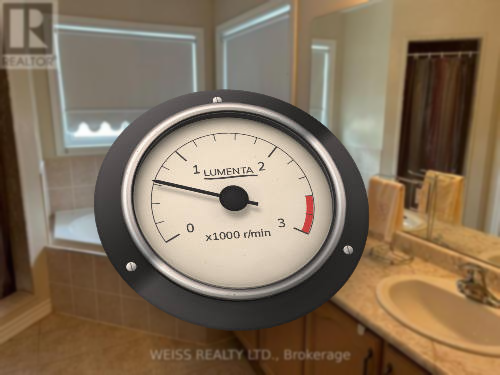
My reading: 600,rpm
